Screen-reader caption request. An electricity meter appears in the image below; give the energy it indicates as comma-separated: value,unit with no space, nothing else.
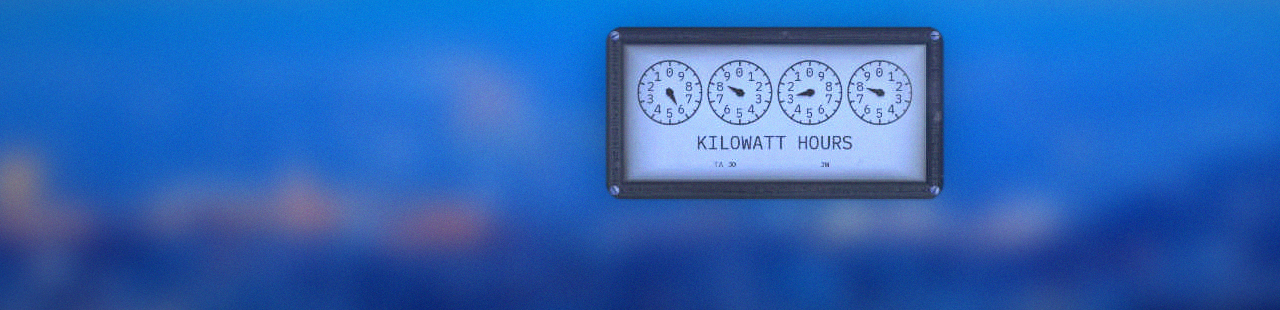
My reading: 5828,kWh
